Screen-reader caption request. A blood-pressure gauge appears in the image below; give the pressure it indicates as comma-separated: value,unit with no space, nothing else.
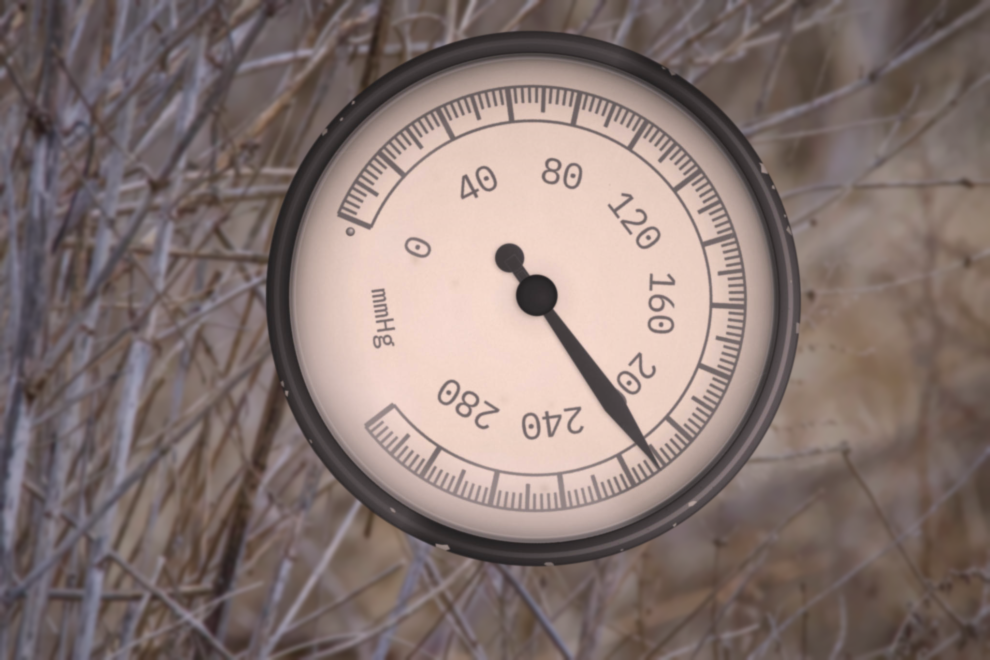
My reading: 212,mmHg
